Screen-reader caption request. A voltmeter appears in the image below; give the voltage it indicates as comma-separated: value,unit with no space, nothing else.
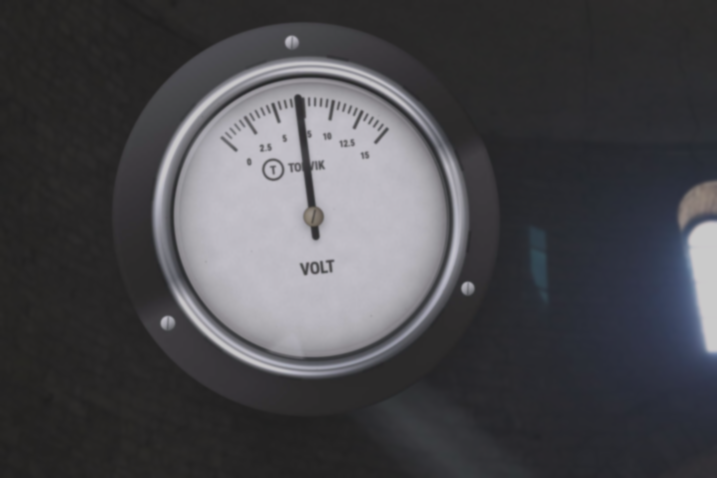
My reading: 7,V
